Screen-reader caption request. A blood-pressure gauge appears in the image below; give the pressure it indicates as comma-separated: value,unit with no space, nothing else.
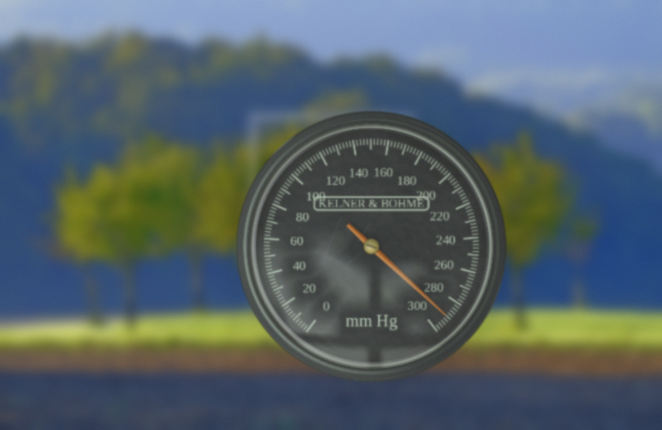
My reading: 290,mmHg
